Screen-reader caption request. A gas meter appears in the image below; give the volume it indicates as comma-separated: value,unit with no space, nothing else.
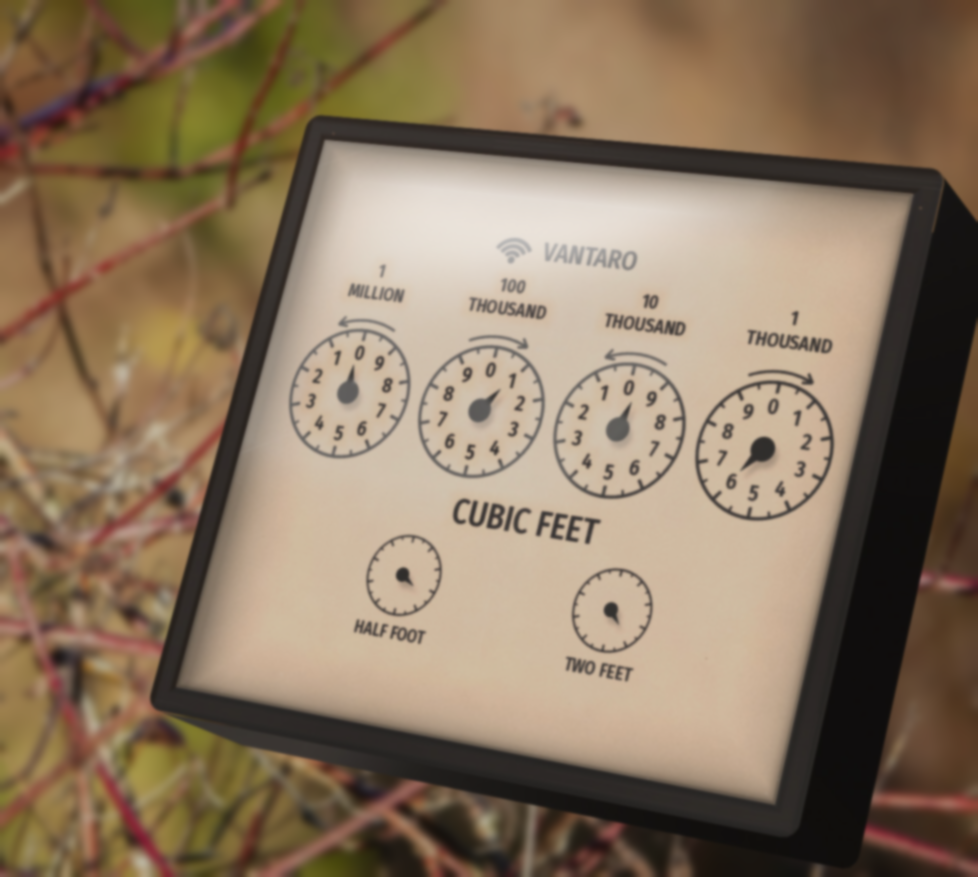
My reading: 9600,ft³
